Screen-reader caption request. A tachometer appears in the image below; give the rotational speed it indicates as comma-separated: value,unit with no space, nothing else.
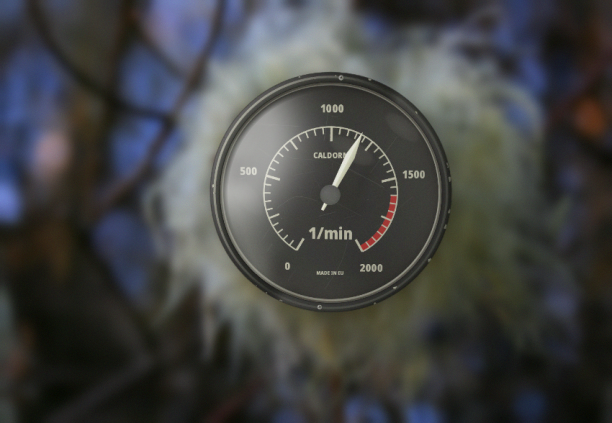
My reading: 1175,rpm
